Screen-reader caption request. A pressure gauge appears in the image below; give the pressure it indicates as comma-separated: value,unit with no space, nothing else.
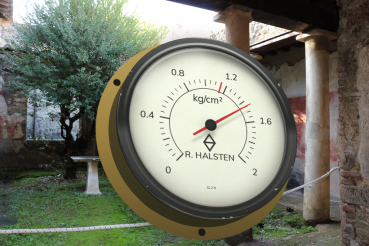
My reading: 1.45,kg/cm²
